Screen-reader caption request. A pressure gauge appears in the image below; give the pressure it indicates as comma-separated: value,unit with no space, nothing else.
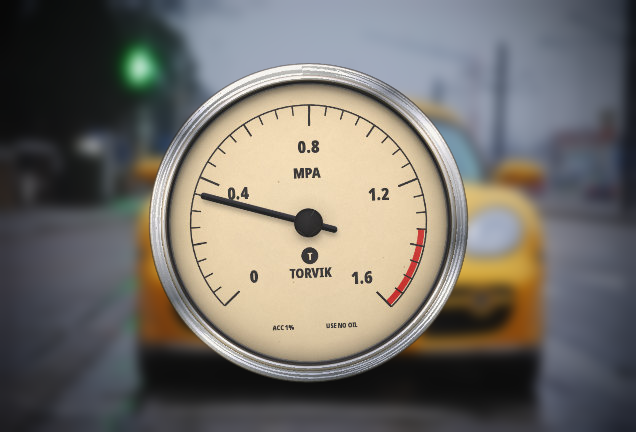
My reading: 0.35,MPa
